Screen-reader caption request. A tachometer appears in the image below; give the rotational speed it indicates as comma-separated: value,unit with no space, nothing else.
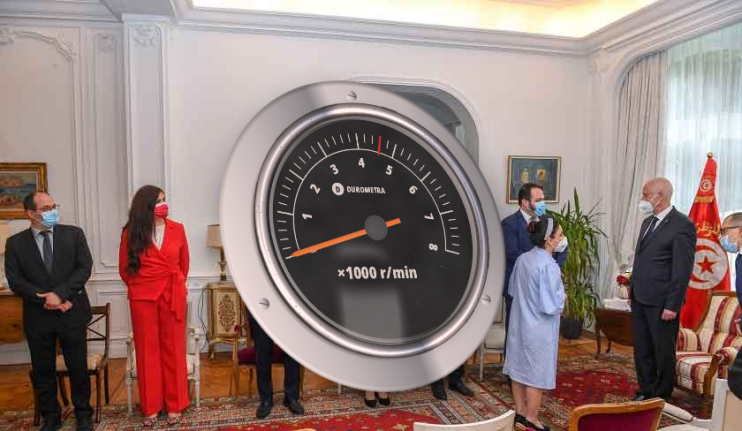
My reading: 0,rpm
